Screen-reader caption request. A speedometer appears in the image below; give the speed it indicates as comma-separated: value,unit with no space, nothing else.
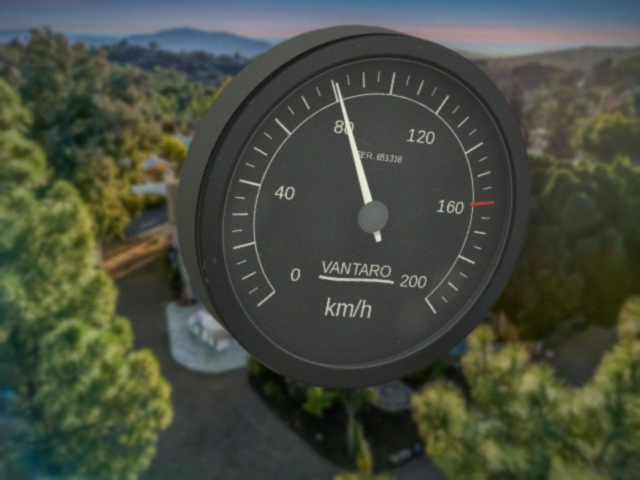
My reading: 80,km/h
